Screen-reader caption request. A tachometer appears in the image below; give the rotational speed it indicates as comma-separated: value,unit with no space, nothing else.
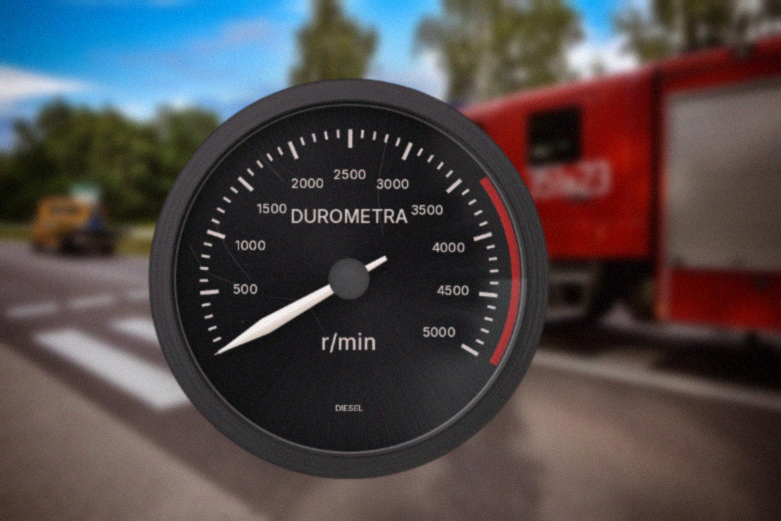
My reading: 0,rpm
